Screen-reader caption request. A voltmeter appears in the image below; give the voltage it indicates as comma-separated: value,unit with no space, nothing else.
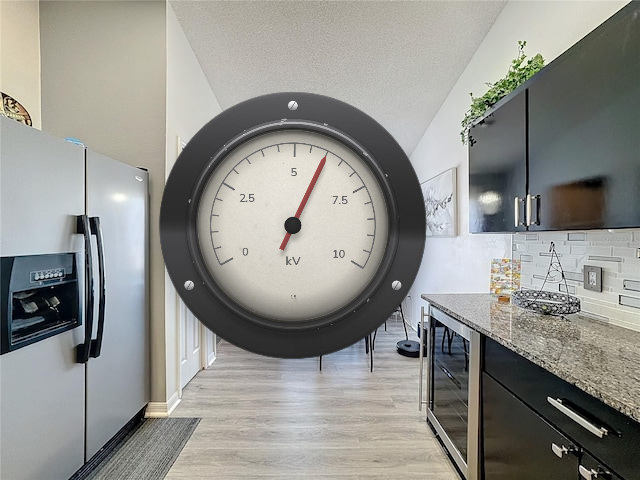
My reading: 6,kV
